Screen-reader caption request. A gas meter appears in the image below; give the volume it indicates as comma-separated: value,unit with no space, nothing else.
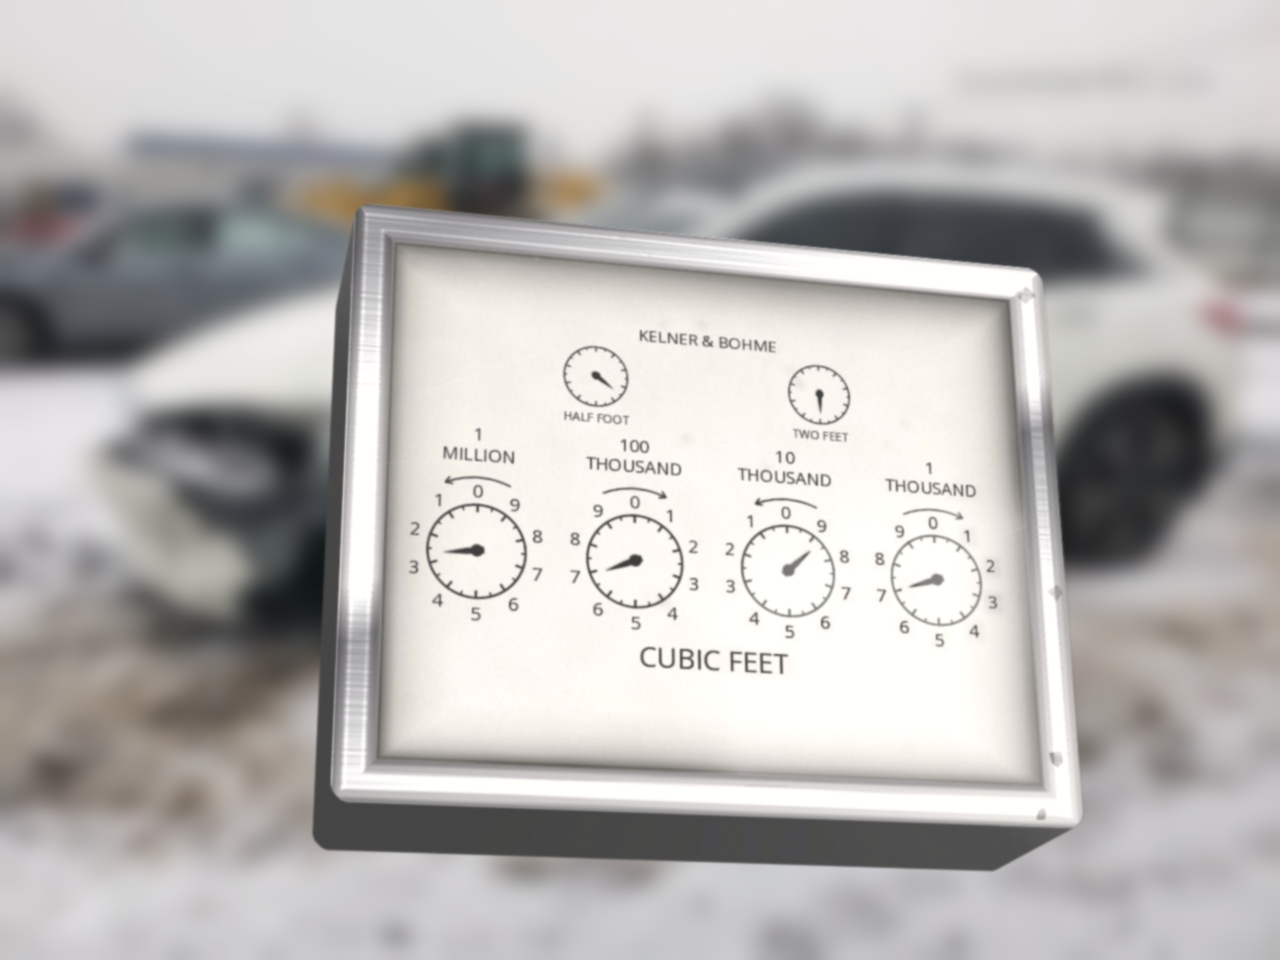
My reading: 268700,ft³
